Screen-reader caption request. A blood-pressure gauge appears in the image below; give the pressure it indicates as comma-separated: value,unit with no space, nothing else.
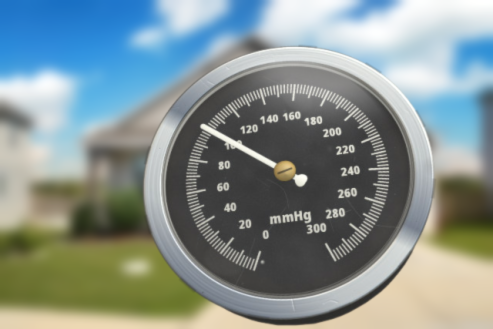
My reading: 100,mmHg
